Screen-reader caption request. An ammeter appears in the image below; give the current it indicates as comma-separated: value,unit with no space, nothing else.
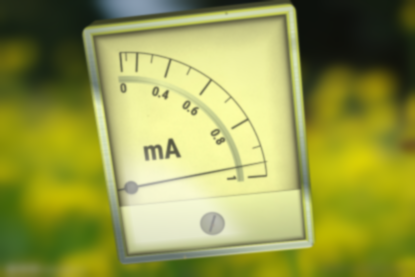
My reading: 0.95,mA
